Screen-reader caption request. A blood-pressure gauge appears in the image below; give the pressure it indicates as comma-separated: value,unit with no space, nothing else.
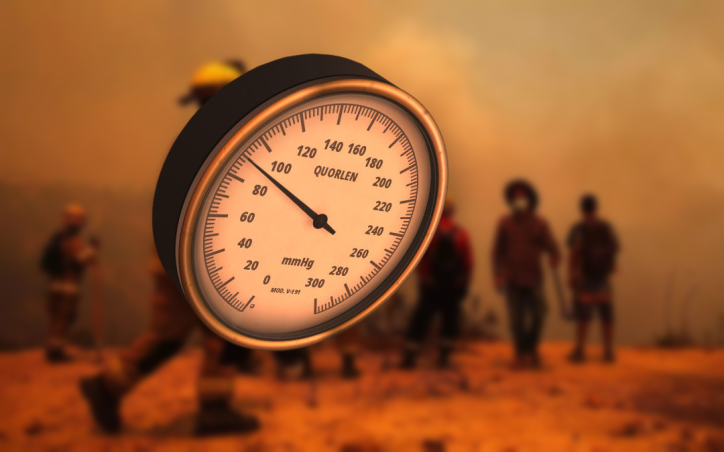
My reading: 90,mmHg
